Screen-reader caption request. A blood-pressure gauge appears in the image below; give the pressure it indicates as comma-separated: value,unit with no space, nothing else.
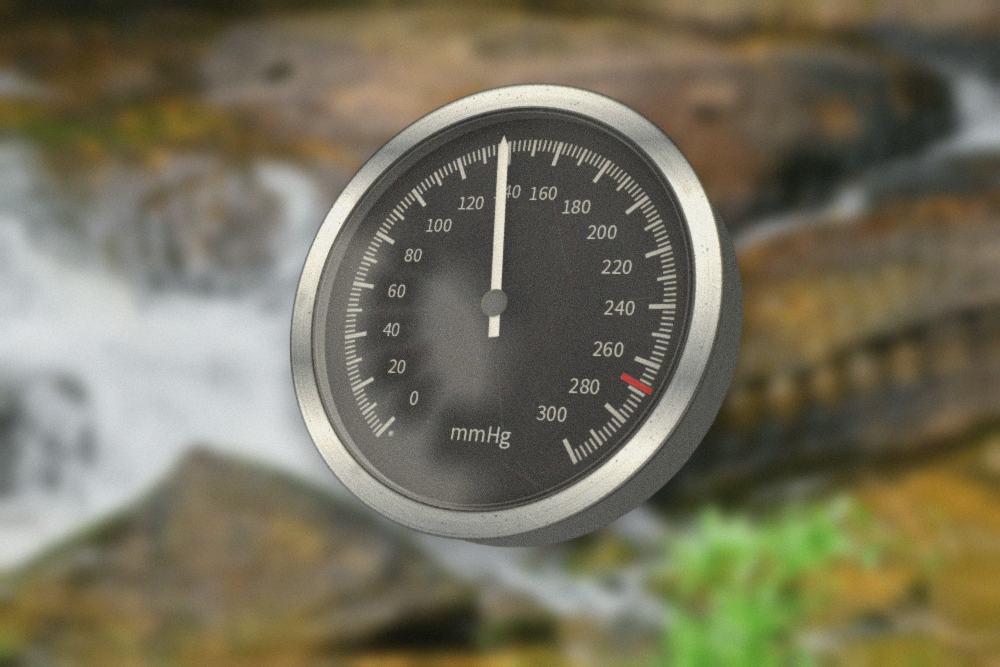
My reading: 140,mmHg
